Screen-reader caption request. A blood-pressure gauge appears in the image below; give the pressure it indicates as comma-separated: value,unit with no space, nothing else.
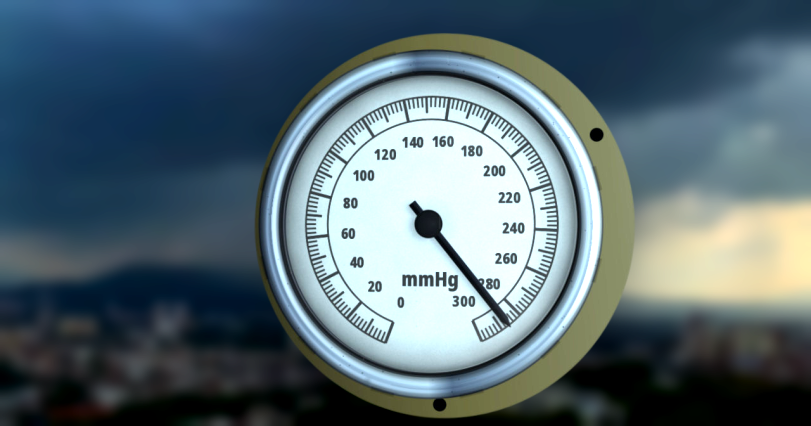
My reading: 286,mmHg
